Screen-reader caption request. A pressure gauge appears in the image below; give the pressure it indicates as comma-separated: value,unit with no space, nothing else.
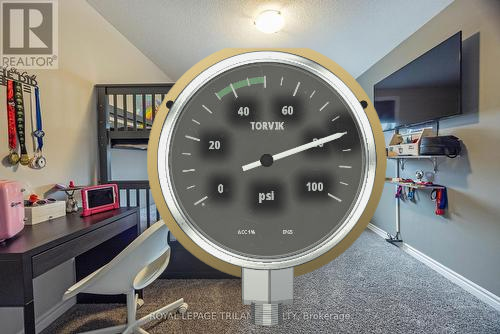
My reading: 80,psi
